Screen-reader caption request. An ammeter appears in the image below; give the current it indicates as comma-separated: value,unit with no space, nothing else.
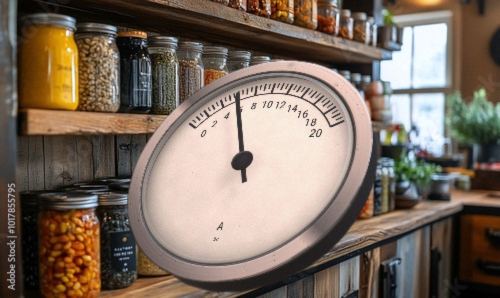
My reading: 6,A
